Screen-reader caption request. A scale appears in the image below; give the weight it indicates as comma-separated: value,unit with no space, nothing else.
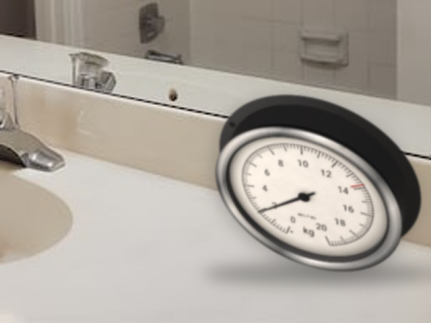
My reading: 2,kg
